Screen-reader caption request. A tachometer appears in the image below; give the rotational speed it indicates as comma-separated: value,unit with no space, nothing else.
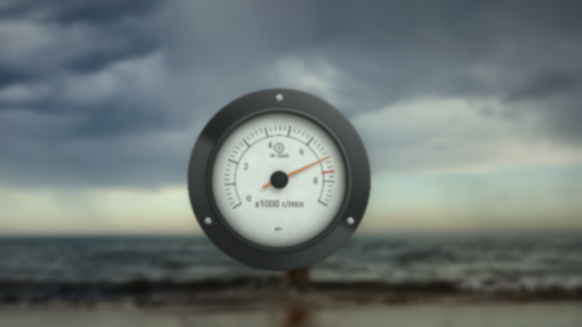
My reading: 7000,rpm
